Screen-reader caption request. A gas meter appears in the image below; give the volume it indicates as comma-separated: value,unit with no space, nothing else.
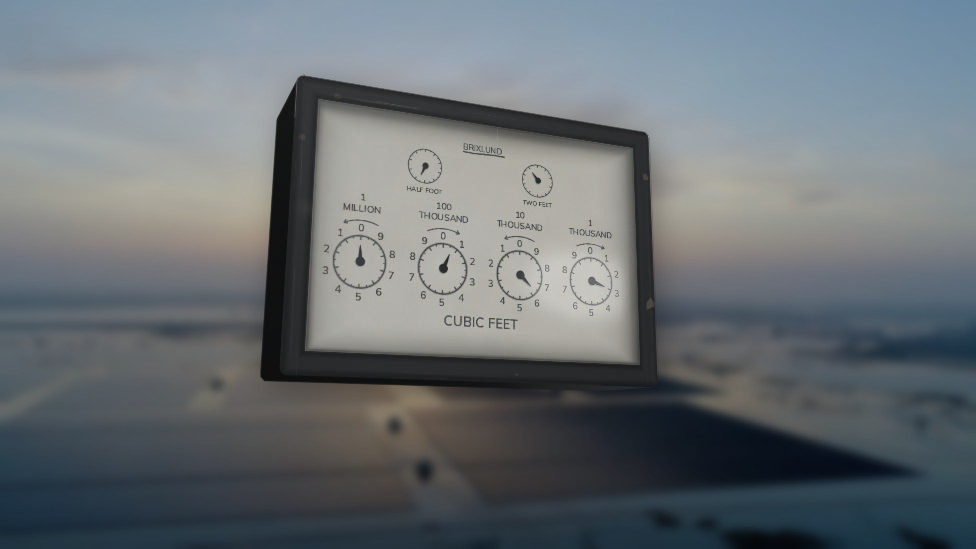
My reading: 6300,ft³
